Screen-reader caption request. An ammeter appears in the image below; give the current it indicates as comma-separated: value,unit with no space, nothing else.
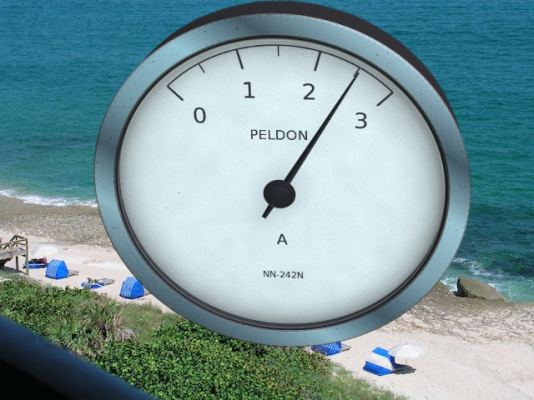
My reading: 2.5,A
